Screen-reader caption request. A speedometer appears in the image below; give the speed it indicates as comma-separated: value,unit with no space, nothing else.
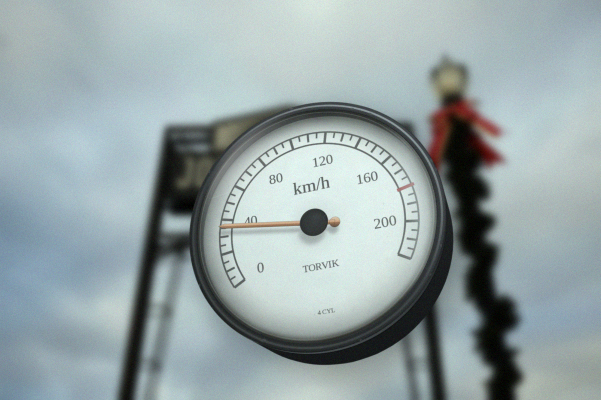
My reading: 35,km/h
